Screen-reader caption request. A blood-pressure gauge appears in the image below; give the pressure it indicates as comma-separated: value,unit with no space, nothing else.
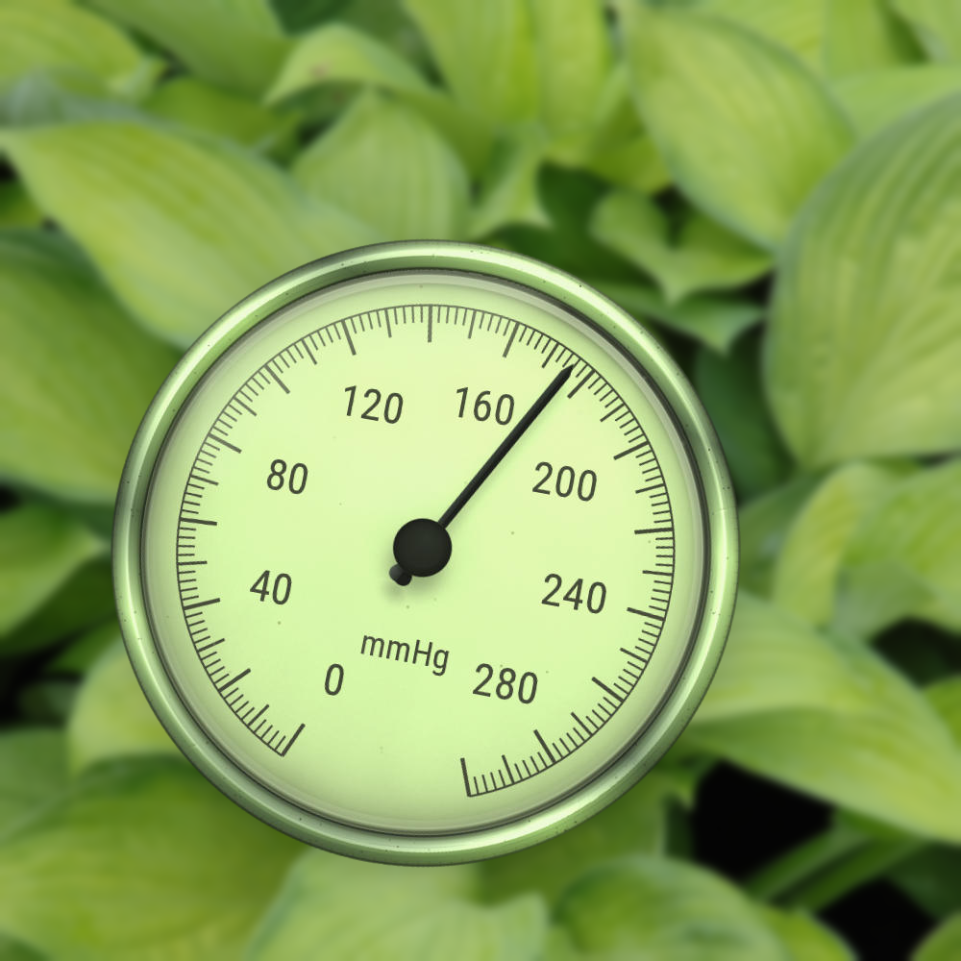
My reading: 176,mmHg
